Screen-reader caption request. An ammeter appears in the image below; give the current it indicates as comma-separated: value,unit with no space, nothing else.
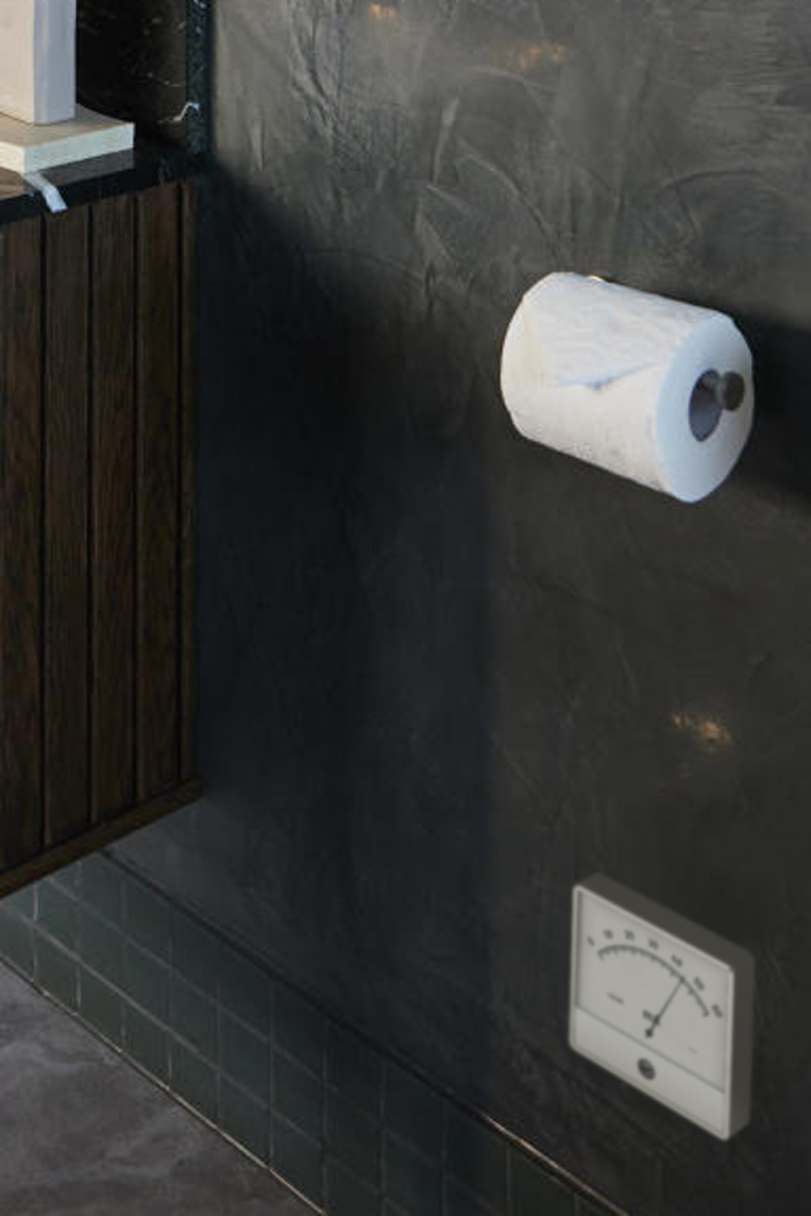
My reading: 45,mA
